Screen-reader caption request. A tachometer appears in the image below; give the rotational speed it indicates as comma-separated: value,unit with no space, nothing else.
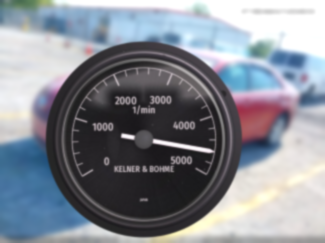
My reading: 4600,rpm
